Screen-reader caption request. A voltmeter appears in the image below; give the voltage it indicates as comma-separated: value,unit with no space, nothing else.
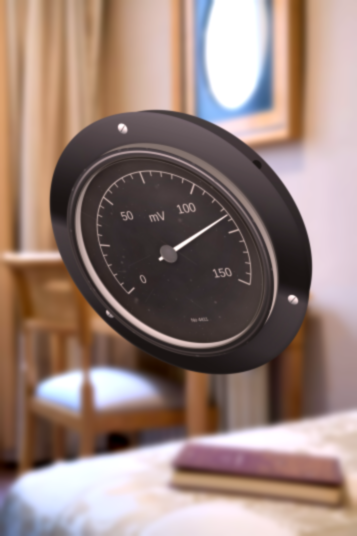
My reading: 117.5,mV
